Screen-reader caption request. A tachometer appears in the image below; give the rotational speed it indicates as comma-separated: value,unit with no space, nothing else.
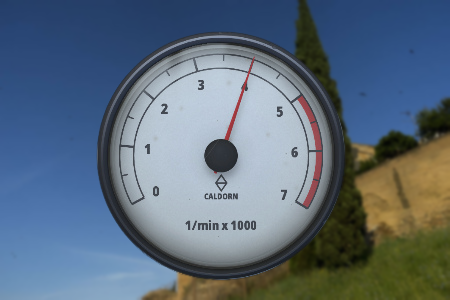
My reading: 4000,rpm
